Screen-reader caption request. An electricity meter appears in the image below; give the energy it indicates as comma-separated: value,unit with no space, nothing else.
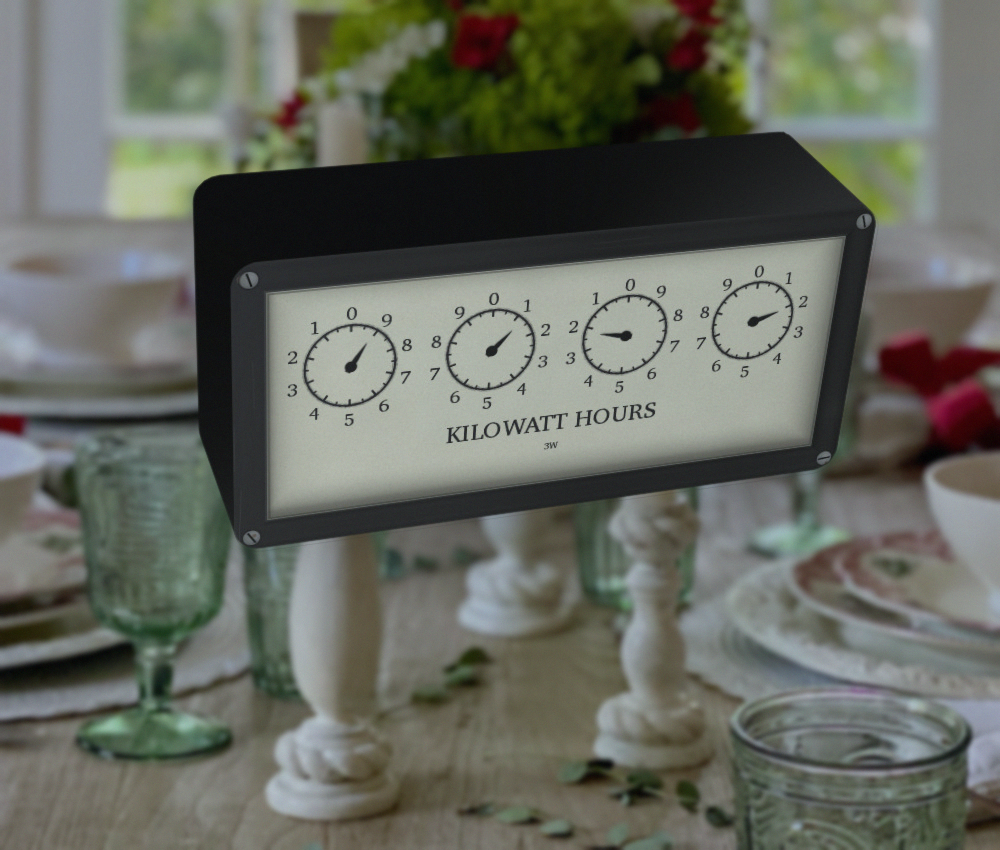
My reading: 9122,kWh
